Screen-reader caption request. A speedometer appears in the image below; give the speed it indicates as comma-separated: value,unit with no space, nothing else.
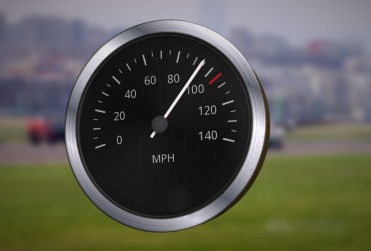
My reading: 95,mph
